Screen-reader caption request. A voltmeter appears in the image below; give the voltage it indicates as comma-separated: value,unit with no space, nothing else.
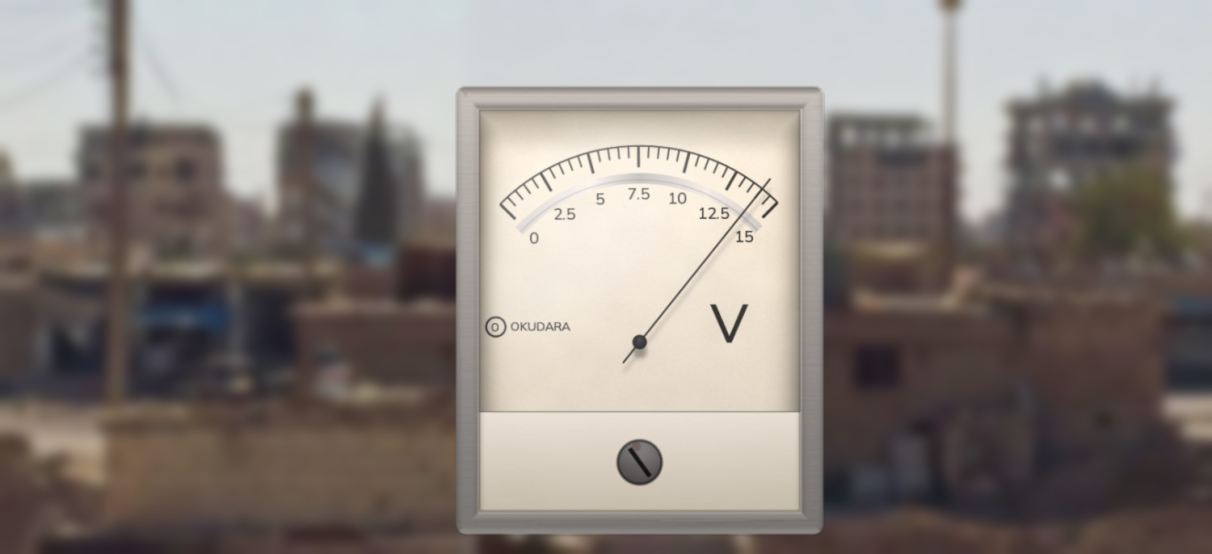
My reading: 14,V
